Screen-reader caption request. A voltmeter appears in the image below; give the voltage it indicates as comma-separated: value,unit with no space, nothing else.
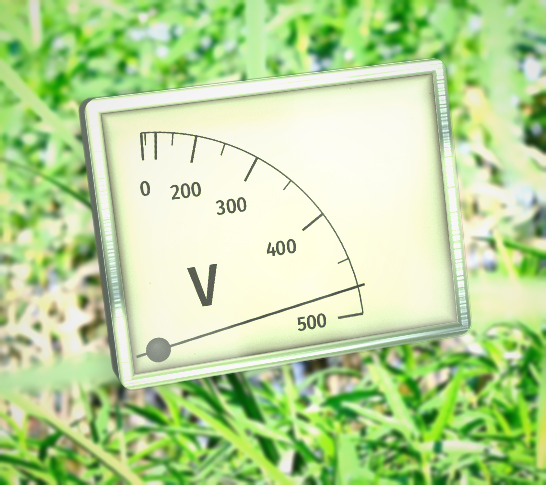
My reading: 475,V
